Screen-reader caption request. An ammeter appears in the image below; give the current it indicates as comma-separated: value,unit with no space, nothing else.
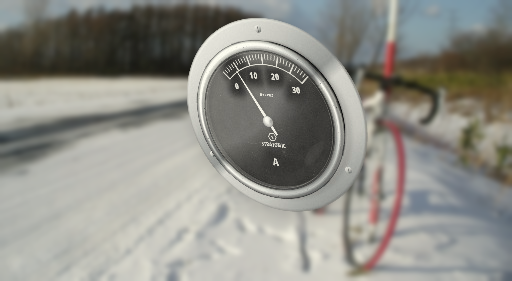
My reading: 5,A
